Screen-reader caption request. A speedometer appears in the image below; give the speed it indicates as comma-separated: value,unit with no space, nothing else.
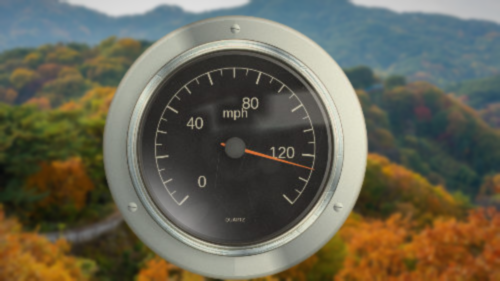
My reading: 125,mph
